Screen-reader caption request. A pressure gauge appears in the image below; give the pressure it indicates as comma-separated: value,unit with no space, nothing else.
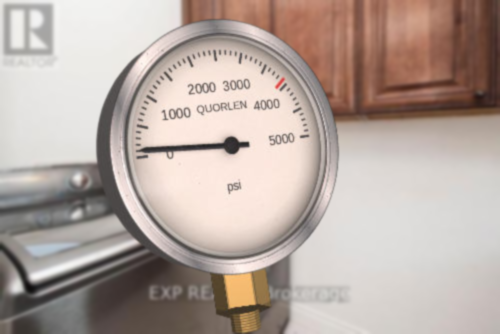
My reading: 100,psi
